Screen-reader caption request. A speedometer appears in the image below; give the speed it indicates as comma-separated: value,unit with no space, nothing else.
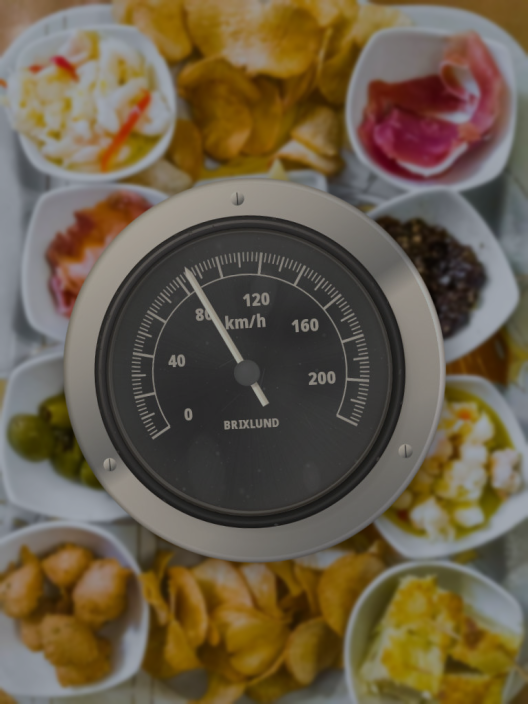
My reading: 86,km/h
